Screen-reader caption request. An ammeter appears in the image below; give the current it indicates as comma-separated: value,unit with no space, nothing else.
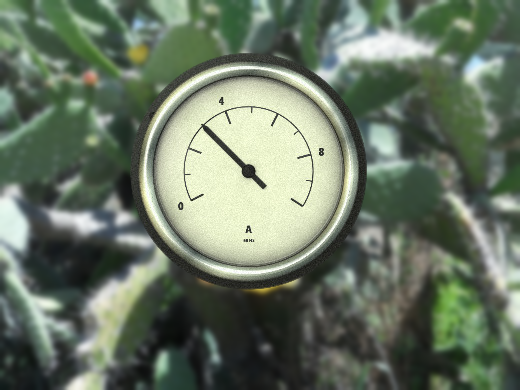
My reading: 3,A
